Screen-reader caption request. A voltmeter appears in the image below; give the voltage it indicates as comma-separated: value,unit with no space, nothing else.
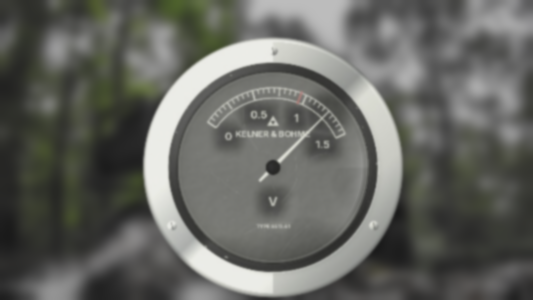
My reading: 1.25,V
